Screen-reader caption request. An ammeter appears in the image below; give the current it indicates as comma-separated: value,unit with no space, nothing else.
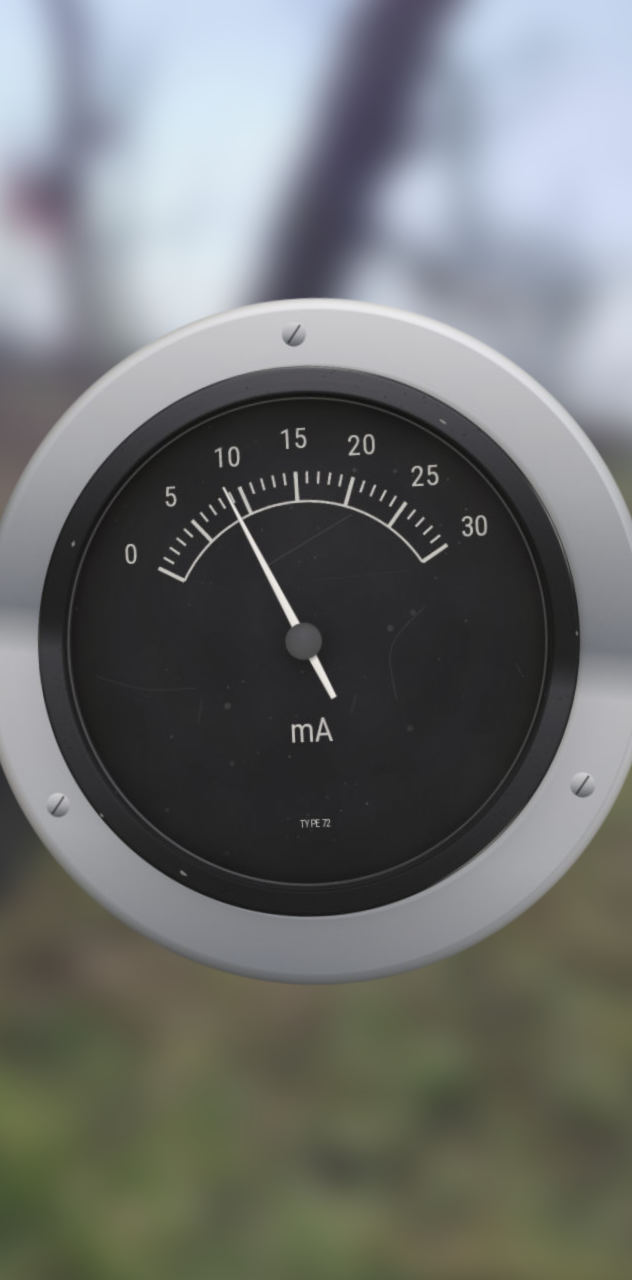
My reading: 9,mA
